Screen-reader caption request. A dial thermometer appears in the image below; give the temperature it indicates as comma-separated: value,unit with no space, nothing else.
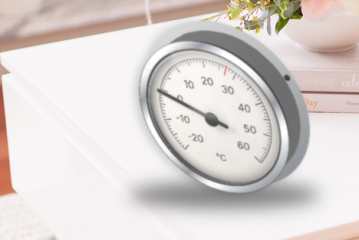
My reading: 0,°C
